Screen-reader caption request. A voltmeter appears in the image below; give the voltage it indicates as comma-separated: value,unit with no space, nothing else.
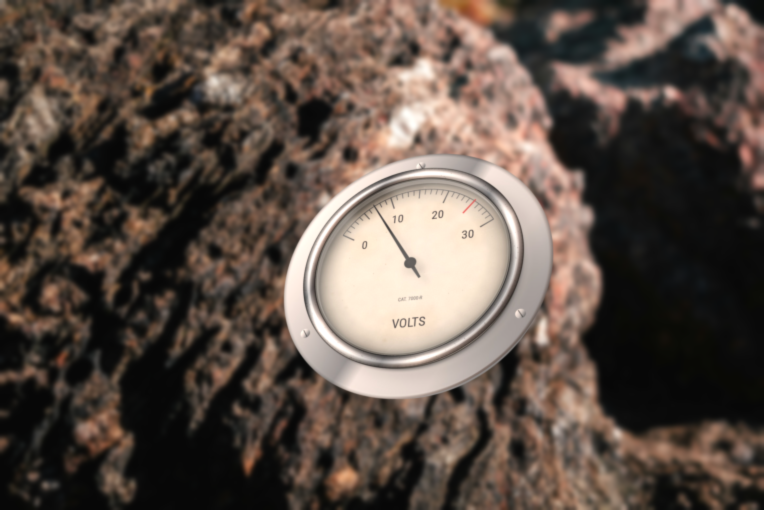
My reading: 7,V
